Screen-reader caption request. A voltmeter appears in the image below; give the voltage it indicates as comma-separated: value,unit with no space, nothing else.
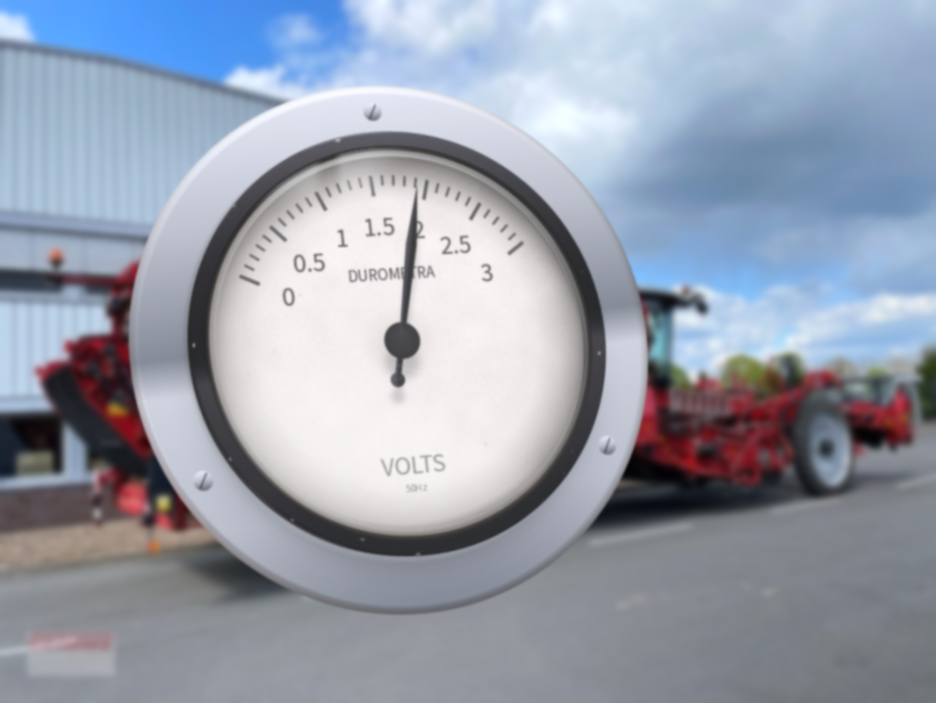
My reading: 1.9,V
